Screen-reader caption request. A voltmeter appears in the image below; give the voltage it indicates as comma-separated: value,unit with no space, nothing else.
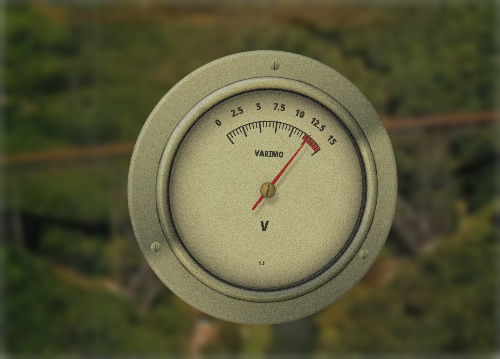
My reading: 12.5,V
